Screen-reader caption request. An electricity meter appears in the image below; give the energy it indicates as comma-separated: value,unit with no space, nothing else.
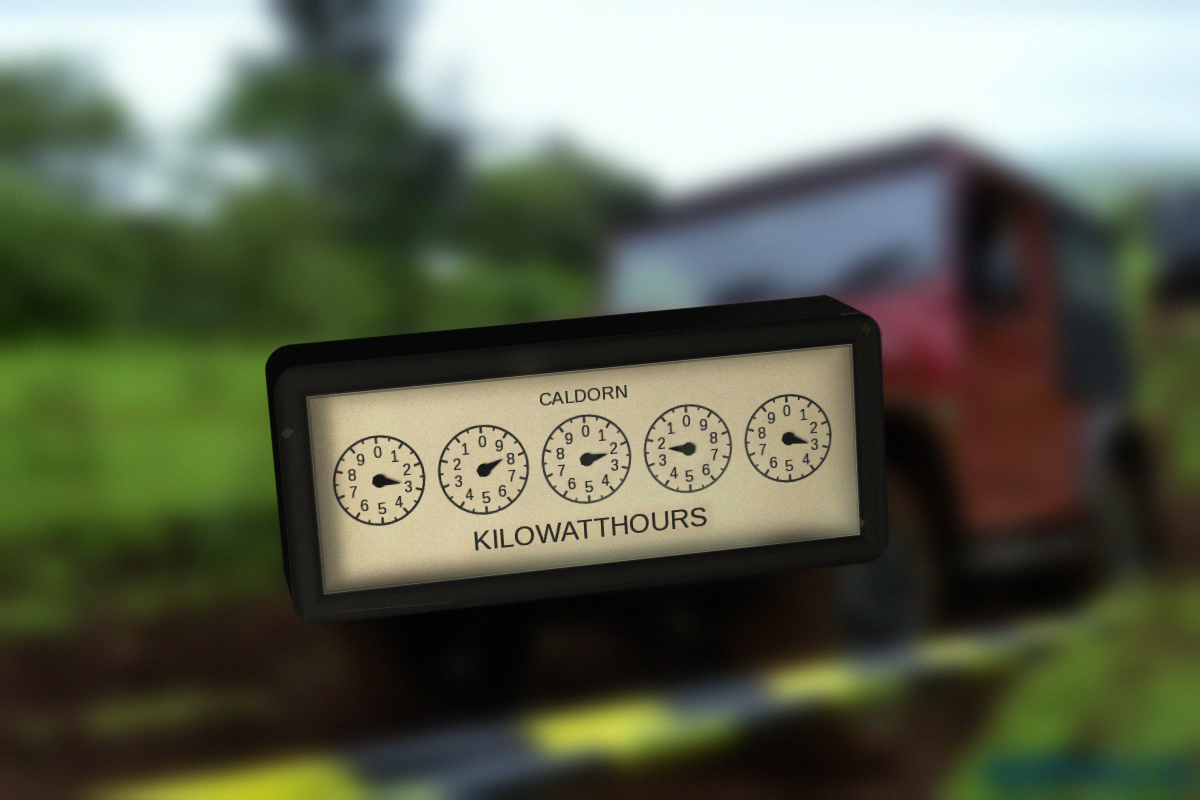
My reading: 28223,kWh
